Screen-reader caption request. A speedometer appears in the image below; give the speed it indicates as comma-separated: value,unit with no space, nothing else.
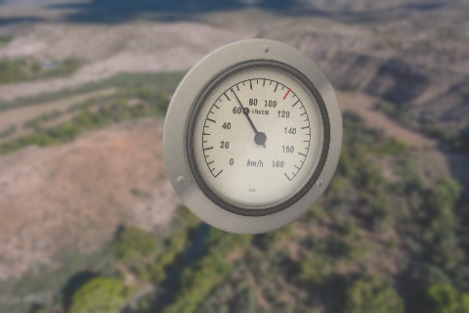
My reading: 65,km/h
